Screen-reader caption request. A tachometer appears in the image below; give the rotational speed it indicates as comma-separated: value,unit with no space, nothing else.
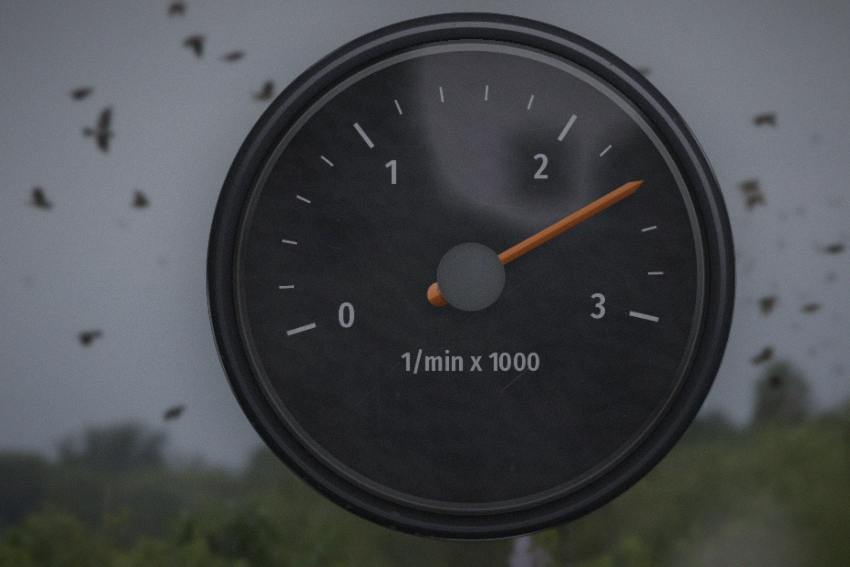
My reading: 2400,rpm
